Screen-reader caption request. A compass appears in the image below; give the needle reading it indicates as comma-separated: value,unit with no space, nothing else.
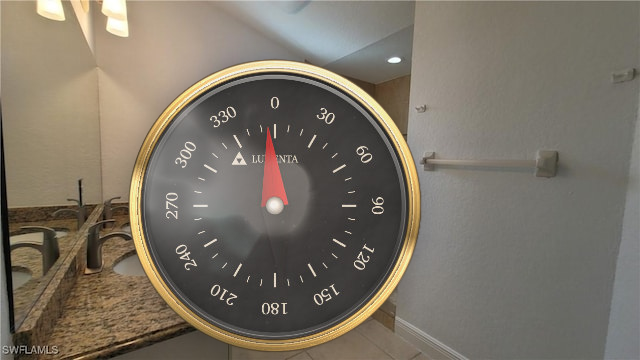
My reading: 355,°
